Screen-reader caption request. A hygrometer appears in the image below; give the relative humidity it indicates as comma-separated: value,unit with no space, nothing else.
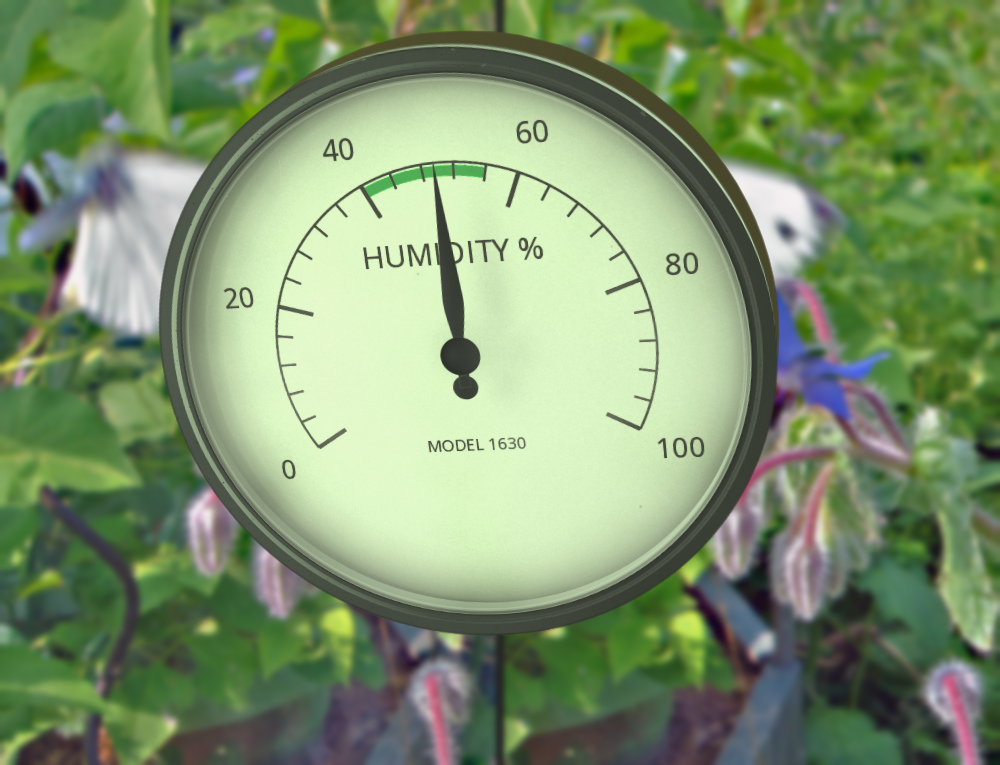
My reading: 50,%
